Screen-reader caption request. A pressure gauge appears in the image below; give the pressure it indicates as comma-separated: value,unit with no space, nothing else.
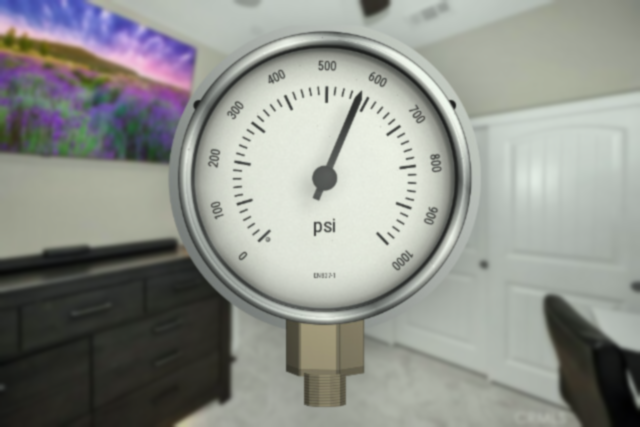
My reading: 580,psi
